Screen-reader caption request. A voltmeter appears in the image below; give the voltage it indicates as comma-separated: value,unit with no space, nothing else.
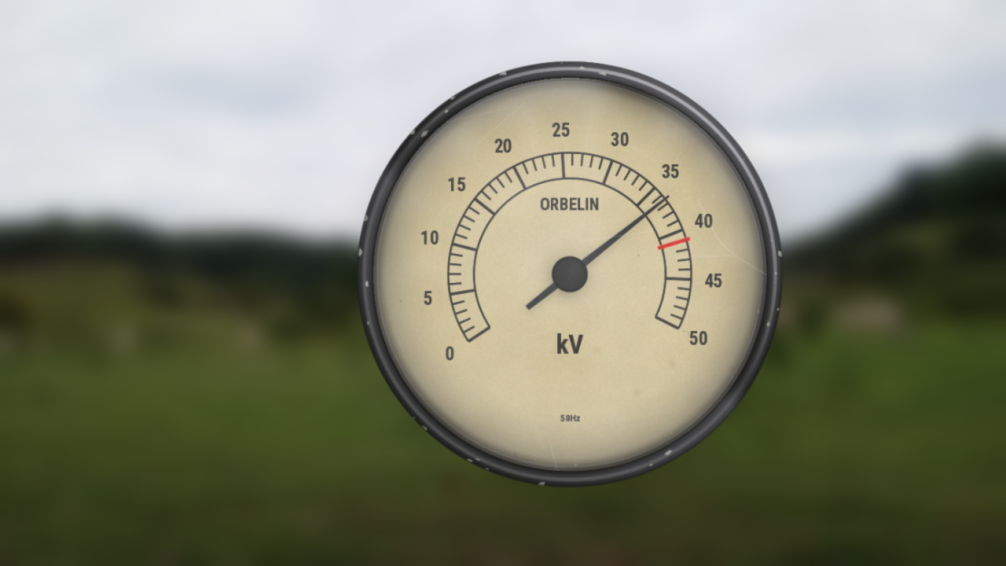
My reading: 36.5,kV
